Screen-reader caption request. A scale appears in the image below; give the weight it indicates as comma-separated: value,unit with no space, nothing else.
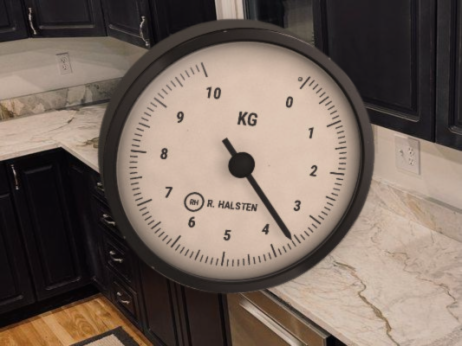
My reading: 3.6,kg
